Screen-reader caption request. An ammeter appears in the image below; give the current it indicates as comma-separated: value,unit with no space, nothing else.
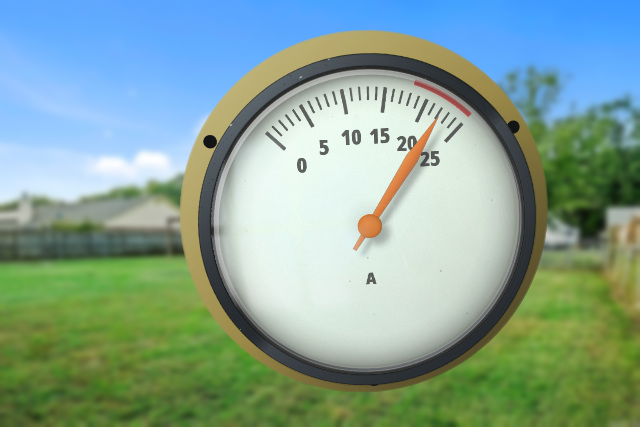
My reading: 22,A
